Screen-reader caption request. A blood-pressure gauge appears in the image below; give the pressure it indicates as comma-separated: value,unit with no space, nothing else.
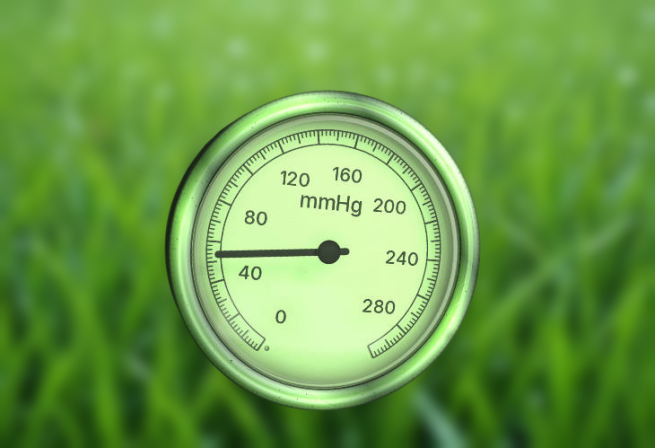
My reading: 54,mmHg
